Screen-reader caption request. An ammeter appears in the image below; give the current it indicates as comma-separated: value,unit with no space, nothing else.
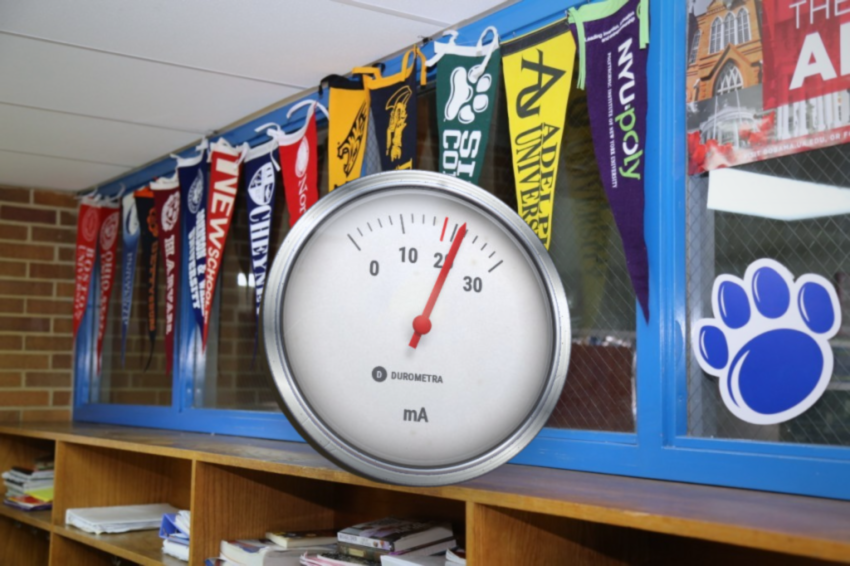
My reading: 21,mA
